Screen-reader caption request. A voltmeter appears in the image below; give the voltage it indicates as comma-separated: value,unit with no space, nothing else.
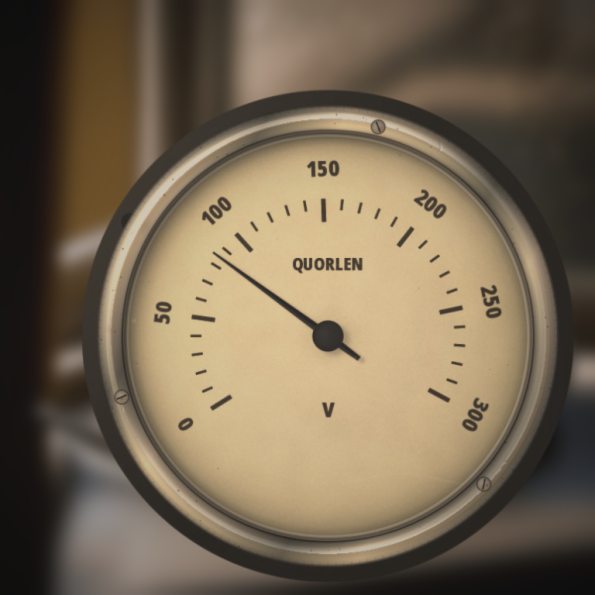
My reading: 85,V
